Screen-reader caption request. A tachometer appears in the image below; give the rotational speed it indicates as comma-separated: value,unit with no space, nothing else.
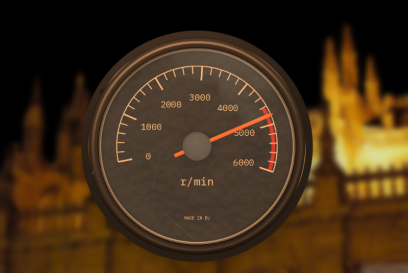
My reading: 4800,rpm
